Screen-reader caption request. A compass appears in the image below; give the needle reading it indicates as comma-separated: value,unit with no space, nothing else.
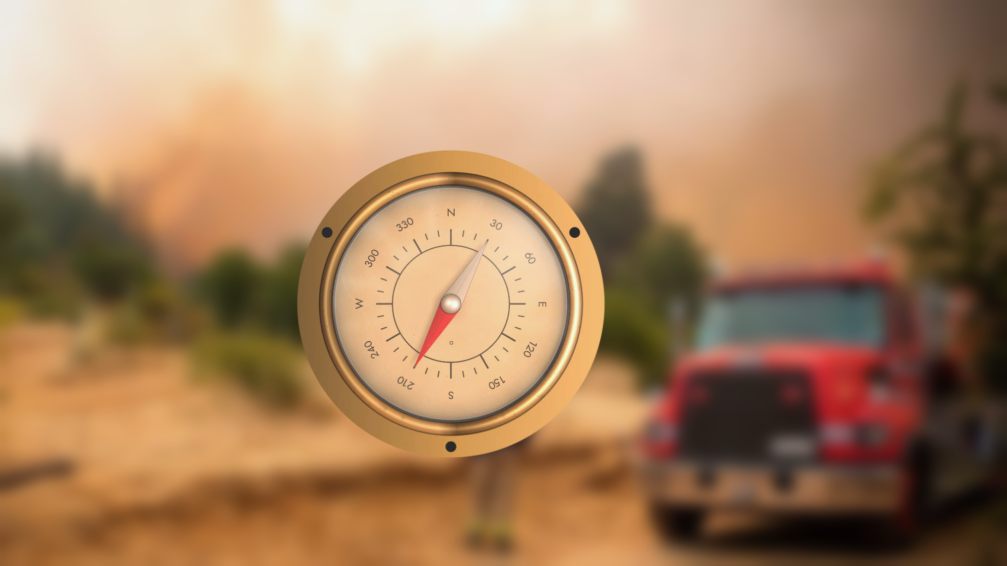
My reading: 210,°
